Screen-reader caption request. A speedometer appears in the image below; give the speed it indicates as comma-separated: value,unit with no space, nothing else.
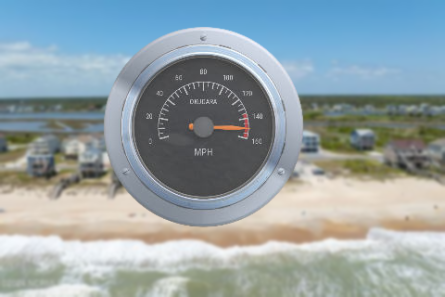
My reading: 150,mph
